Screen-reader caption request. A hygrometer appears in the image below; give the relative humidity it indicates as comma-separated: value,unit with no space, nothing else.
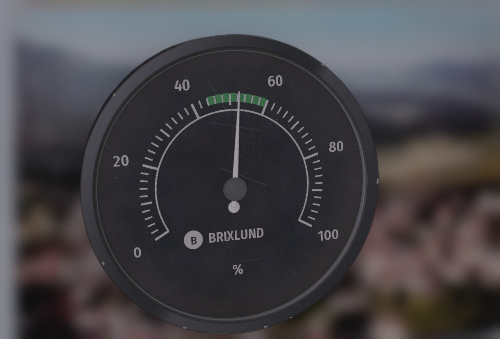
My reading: 52,%
